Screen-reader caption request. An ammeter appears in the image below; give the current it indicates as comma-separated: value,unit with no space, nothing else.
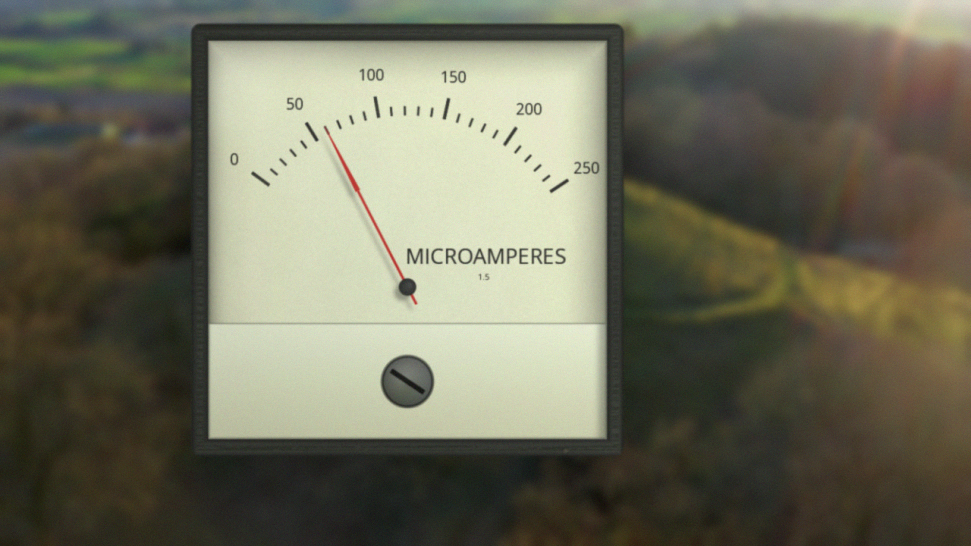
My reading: 60,µA
